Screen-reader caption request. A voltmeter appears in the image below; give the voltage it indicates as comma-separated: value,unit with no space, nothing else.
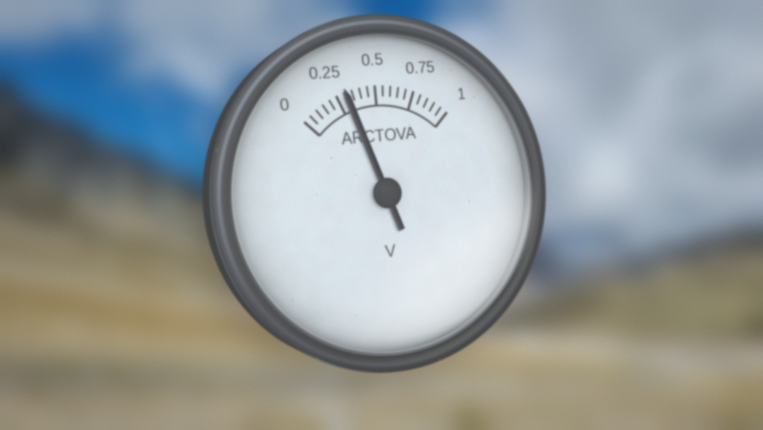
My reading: 0.3,V
